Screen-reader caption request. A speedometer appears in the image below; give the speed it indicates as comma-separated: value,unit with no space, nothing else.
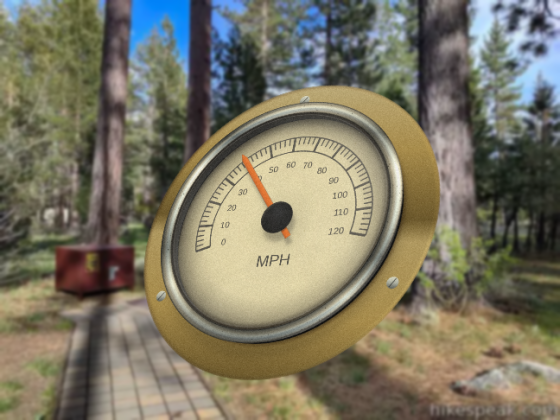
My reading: 40,mph
